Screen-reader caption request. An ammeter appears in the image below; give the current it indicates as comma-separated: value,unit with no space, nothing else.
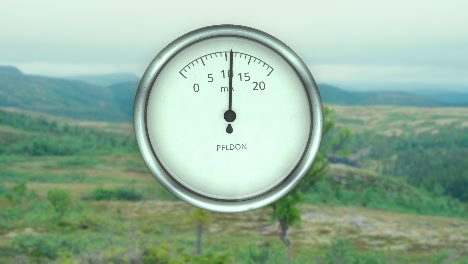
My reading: 11,mA
